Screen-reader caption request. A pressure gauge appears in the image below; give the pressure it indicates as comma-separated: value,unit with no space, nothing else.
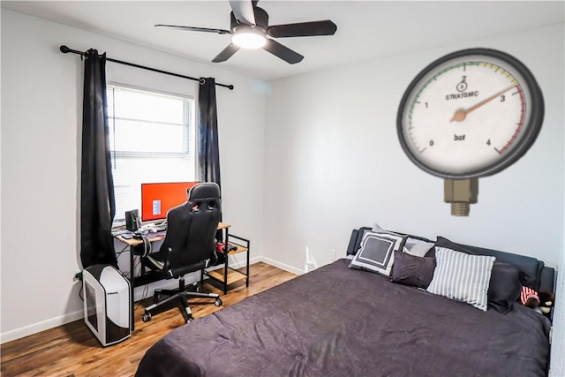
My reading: 2.9,bar
